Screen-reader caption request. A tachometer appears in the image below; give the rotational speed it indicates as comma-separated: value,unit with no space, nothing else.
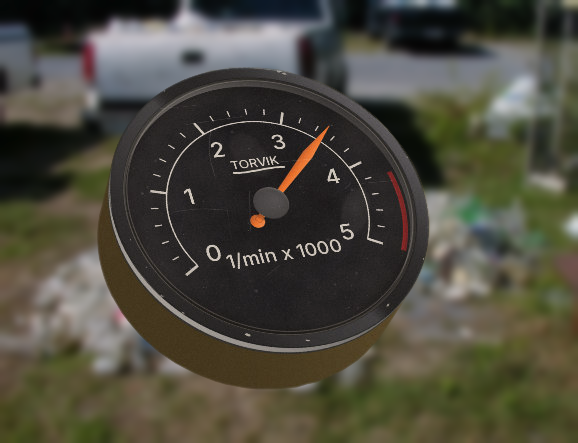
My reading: 3500,rpm
